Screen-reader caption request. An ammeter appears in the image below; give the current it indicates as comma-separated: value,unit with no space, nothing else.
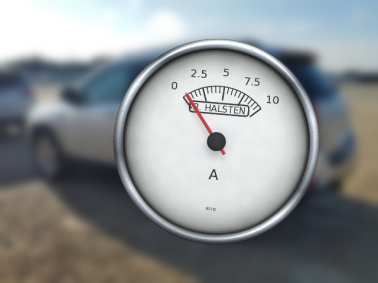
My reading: 0.5,A
